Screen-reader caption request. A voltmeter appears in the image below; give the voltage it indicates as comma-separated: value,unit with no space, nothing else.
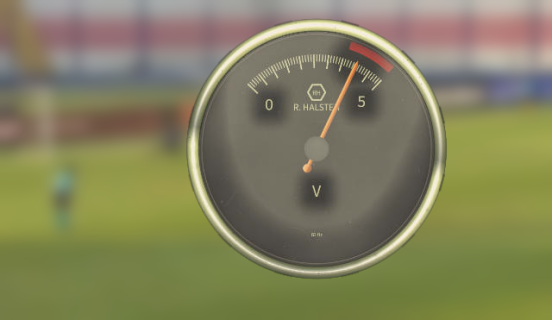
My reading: 4,V
